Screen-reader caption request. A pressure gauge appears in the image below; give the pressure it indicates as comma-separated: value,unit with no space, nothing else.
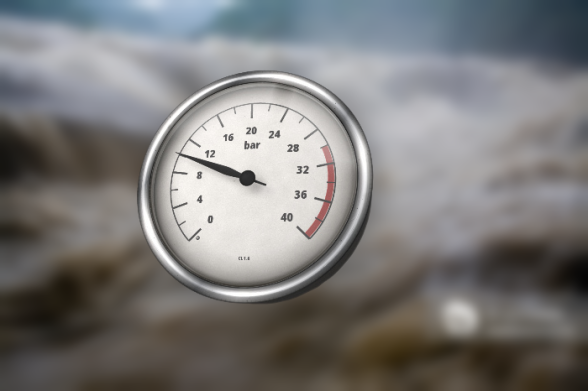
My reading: 10,bar
